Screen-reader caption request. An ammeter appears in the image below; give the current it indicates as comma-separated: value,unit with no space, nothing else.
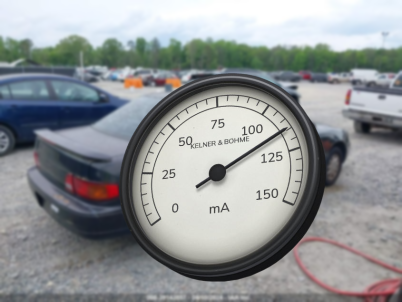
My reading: 115,mA
